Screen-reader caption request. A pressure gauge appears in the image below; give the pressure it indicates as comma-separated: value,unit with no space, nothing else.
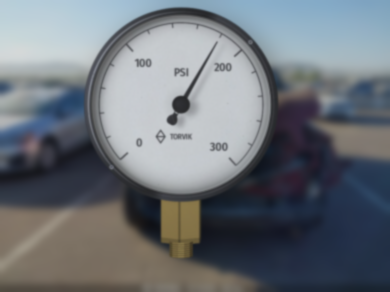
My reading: 180,psi
